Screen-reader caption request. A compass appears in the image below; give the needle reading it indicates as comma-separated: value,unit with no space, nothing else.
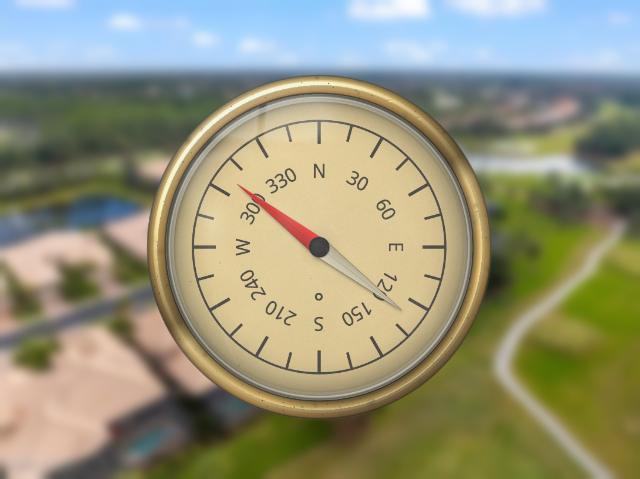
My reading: 307.5,°
